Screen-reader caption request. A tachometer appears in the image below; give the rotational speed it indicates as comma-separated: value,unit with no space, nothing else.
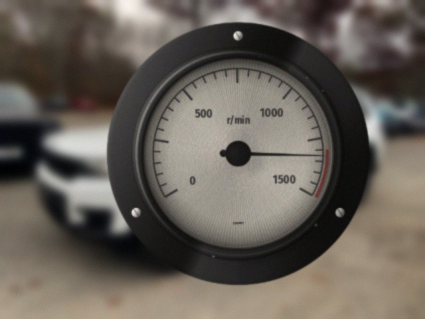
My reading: 1325,rpm
